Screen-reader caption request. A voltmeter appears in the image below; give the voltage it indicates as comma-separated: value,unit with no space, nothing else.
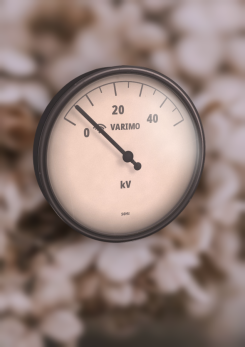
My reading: 5,kV
